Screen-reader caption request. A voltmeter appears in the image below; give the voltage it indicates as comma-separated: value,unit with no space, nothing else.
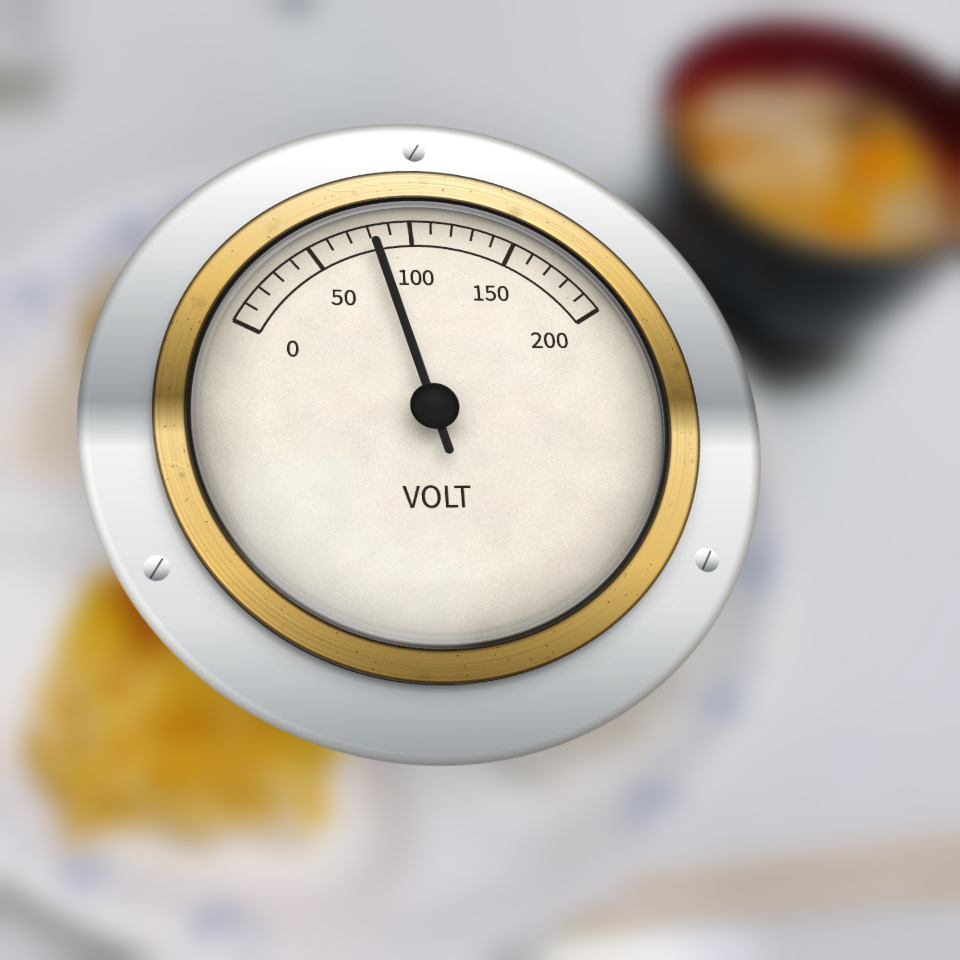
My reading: 80,V
